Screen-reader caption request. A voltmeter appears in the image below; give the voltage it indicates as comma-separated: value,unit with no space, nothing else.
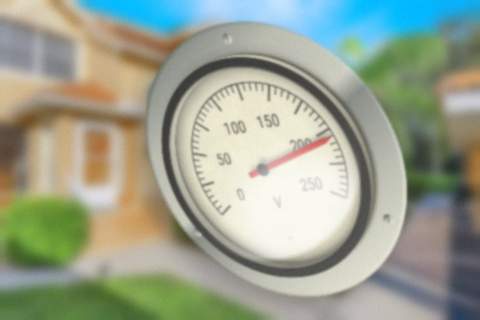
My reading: 205,V
